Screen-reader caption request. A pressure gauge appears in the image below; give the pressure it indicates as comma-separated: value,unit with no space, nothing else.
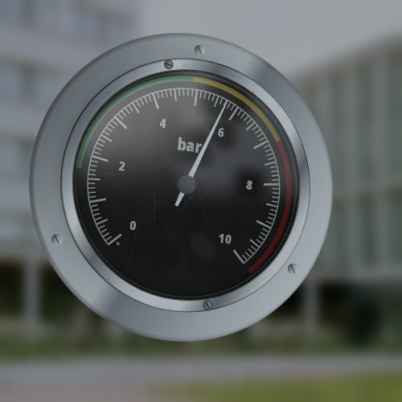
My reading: 5.7,bar
